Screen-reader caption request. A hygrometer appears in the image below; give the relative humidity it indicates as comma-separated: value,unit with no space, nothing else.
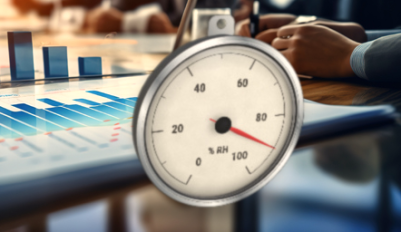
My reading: 90,%
